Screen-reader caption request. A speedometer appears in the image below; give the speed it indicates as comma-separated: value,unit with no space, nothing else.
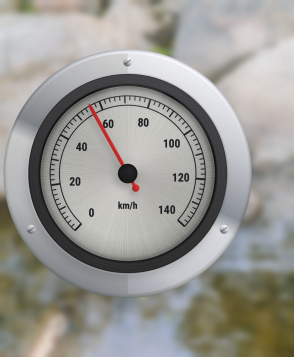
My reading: 56,km/h
